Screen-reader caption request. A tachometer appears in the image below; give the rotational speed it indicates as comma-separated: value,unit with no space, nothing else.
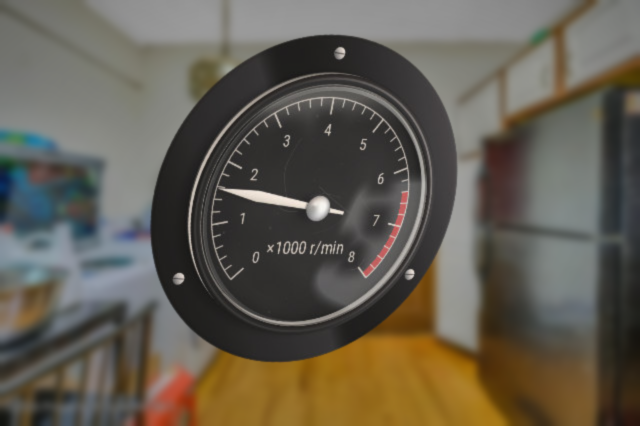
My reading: 1600,rpm
